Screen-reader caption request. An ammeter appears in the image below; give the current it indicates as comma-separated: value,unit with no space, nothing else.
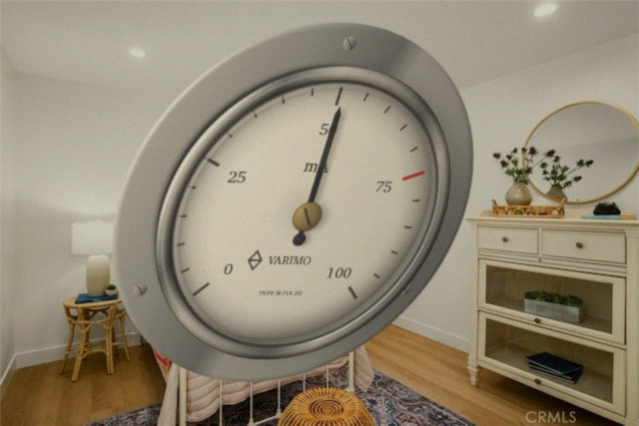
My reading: 50,mA
